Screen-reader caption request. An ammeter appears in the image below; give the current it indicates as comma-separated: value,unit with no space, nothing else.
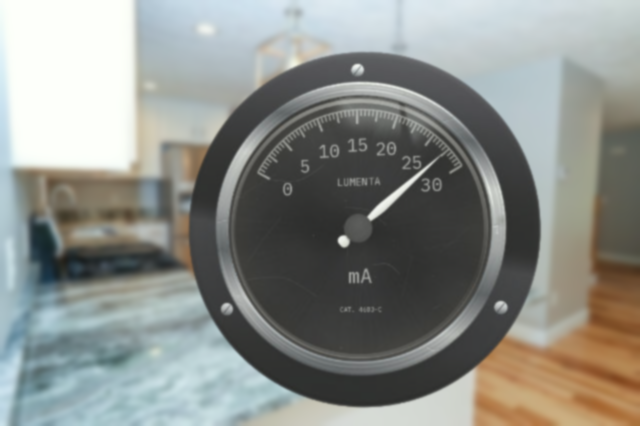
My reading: 27.5,mA
